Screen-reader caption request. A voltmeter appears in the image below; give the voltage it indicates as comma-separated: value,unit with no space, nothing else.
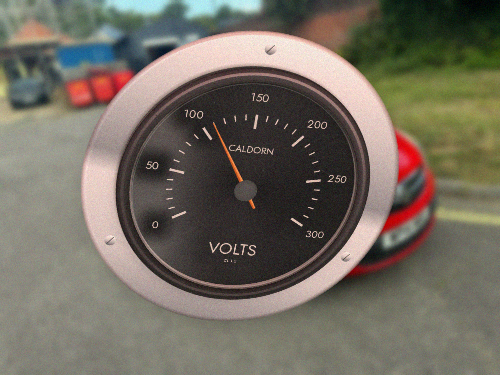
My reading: 110,V
